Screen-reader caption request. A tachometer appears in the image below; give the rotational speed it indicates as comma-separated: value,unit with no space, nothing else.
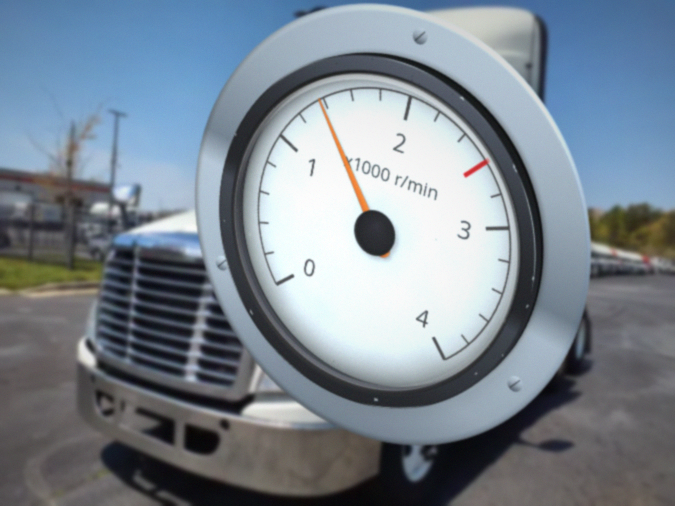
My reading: 1400,rpm
